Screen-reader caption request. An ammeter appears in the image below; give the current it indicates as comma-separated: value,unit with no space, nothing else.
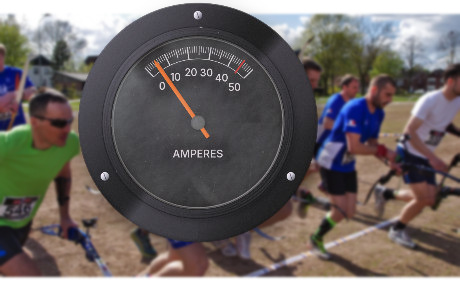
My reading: 5,A
